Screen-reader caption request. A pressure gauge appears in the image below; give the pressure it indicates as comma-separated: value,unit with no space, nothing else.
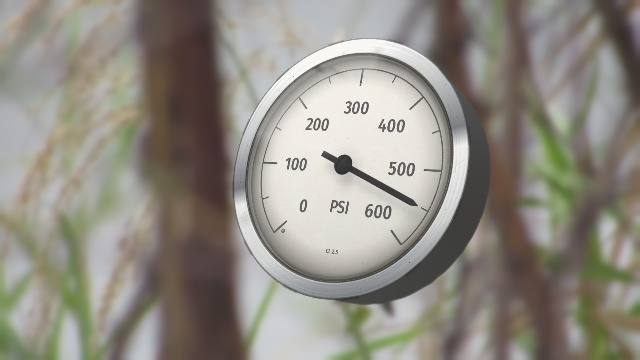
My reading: 550,psi
